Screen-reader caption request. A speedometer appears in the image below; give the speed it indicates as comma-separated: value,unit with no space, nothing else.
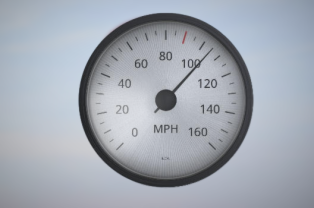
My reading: 105,mph
